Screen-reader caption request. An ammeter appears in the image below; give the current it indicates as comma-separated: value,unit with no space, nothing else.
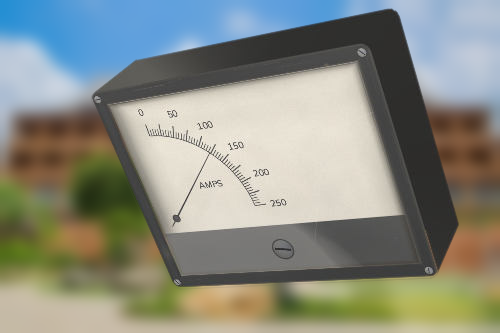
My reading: 125,A
